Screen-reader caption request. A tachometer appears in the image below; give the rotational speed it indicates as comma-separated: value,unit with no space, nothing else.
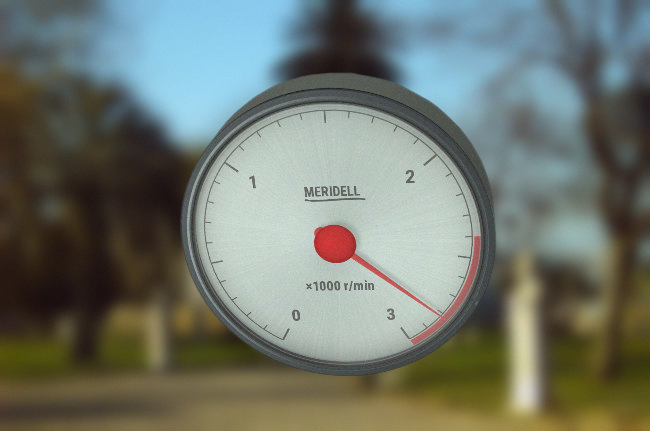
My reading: 2800,rpm
